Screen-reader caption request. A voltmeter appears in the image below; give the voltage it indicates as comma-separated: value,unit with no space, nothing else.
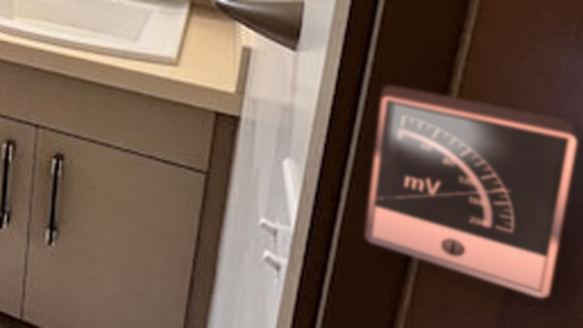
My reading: 140,mV
